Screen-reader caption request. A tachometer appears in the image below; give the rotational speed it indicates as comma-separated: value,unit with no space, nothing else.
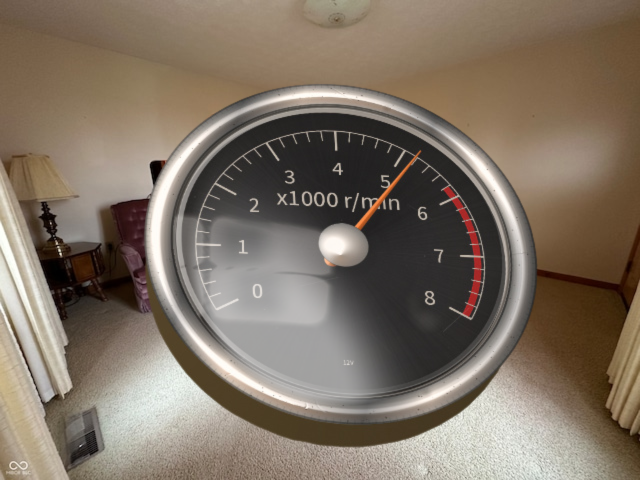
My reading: 5200,rpm
